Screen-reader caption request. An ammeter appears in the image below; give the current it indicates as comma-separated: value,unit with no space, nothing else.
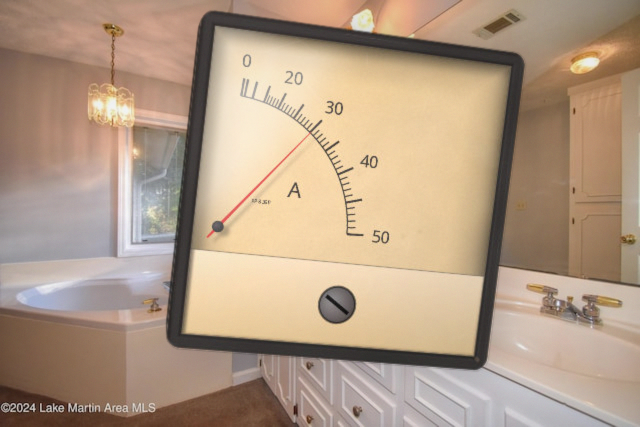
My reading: 30,A
